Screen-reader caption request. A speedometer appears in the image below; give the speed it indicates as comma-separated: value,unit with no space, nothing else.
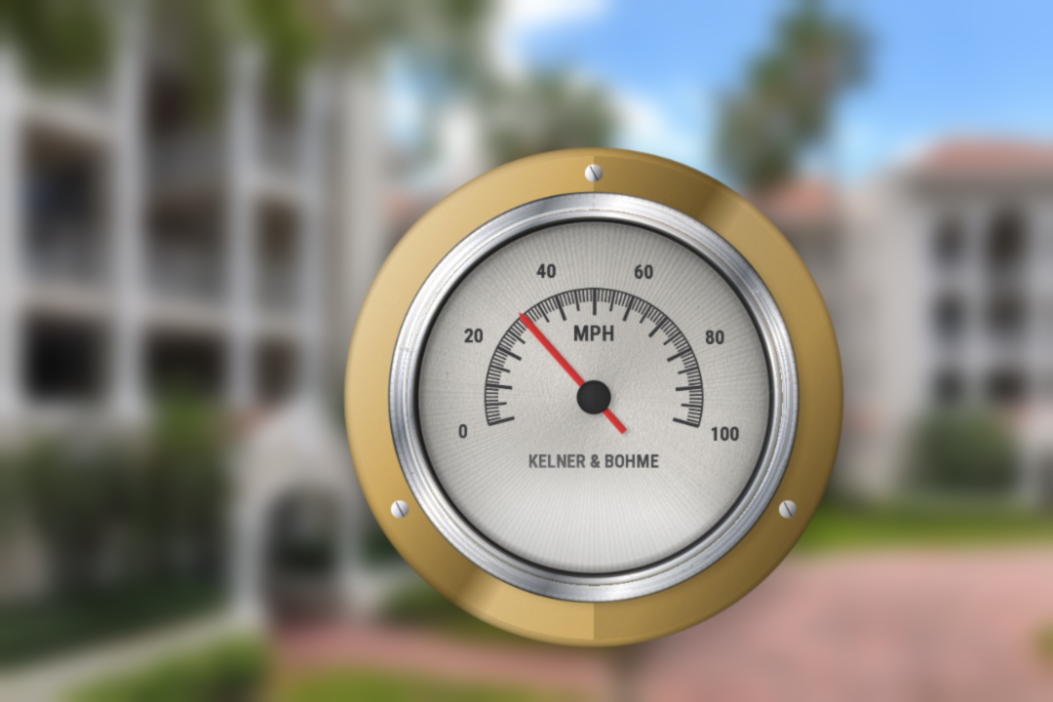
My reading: 30,mph
